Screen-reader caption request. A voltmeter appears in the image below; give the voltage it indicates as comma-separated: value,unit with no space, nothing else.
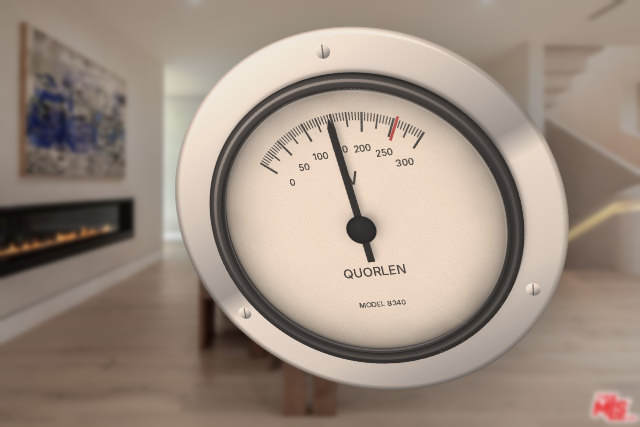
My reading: 150,V
